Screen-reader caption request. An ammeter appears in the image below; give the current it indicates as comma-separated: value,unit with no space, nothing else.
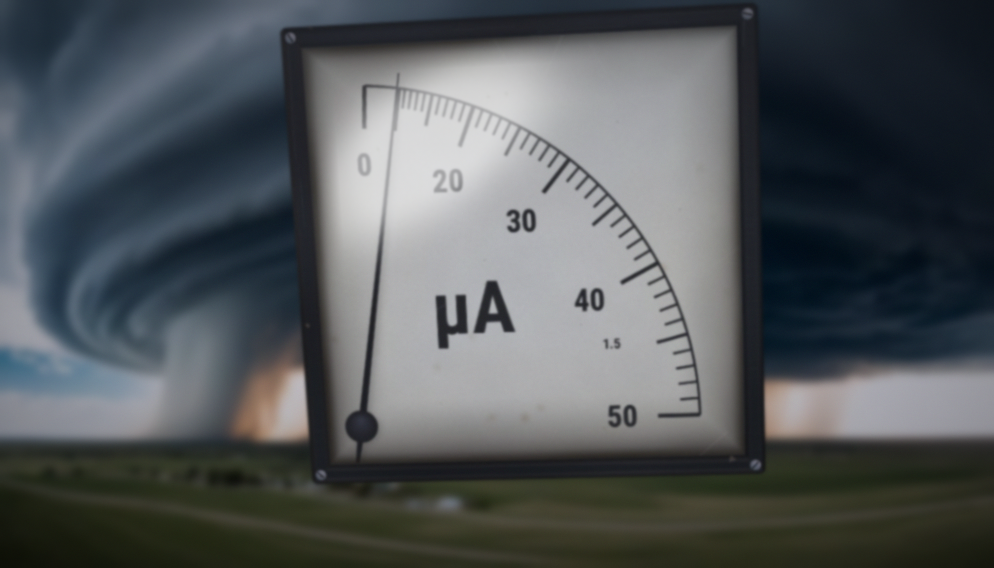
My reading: 10,µA
